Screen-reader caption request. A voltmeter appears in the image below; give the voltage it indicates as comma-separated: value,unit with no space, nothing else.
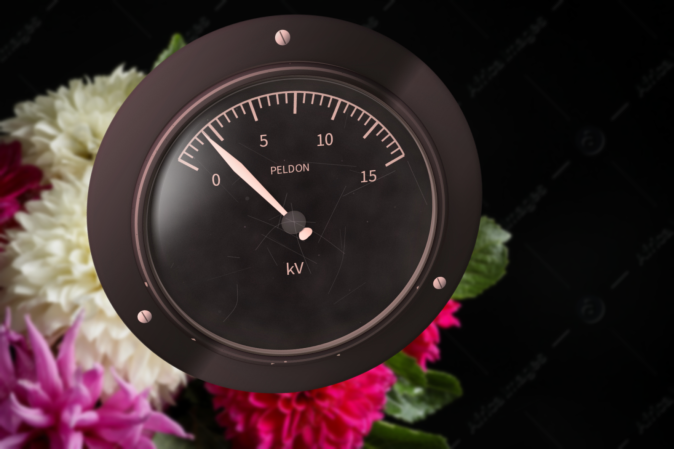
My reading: 2,kV
